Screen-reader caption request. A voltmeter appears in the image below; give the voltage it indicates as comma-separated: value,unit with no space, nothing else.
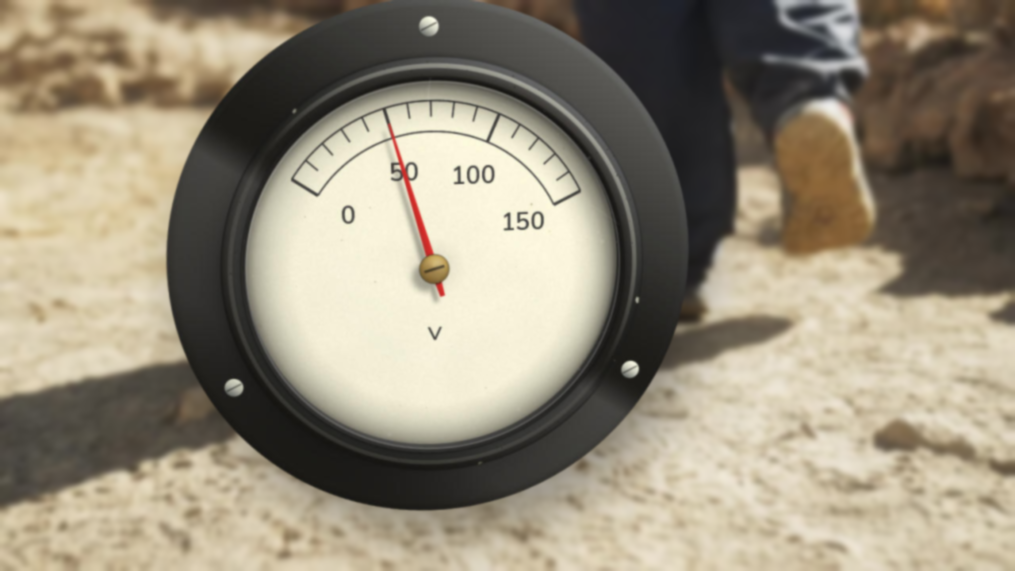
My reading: 50,V
